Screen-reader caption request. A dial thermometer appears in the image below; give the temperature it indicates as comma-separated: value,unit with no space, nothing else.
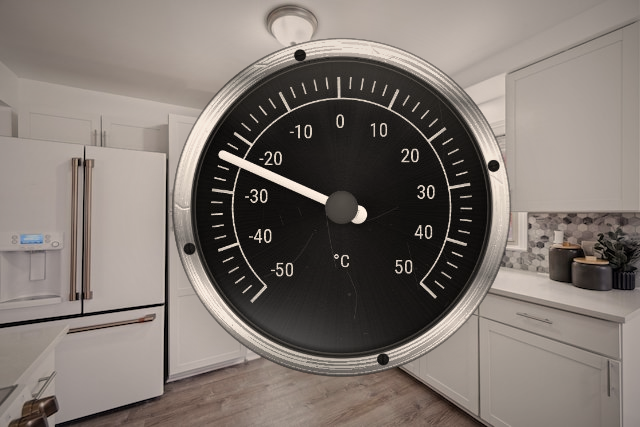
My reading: -24,°C
